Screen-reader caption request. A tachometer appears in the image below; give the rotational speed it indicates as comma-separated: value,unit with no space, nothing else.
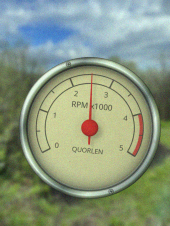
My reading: 2500,rpm
